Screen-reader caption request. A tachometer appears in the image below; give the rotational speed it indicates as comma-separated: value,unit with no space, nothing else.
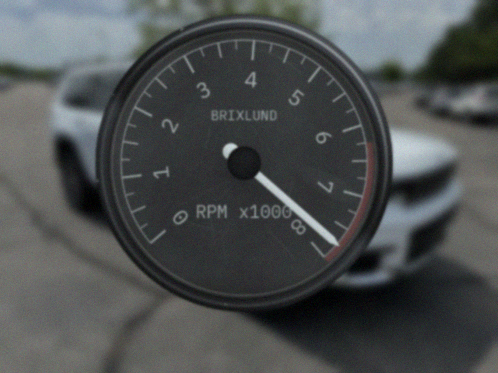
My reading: 7750,rpm
